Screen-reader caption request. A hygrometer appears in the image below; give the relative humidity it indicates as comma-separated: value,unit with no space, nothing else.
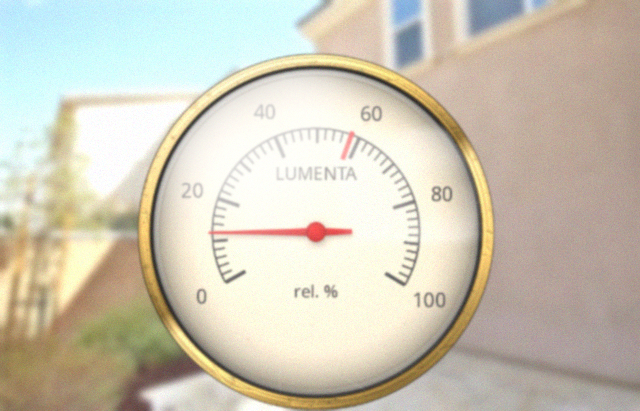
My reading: 12,%
